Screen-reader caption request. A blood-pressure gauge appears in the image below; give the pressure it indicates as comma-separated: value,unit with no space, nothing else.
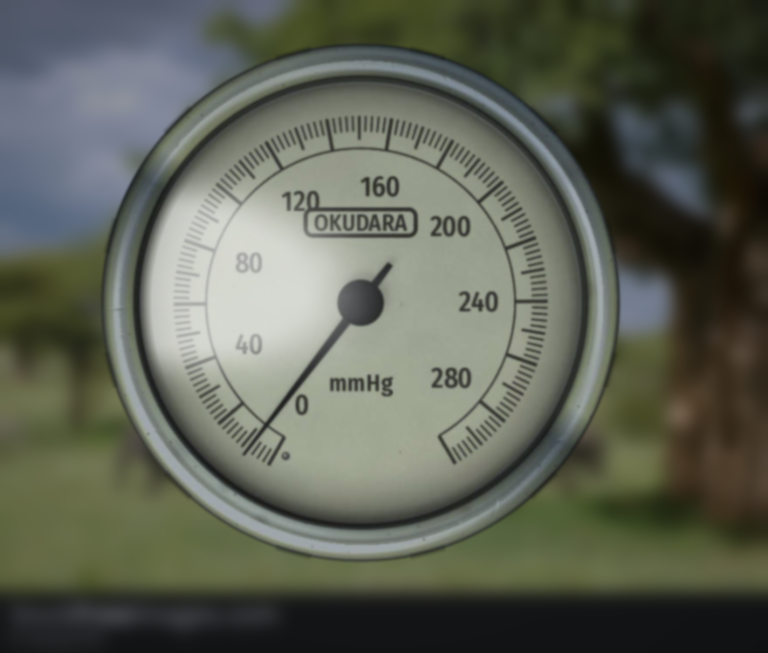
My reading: 8,mmHg
